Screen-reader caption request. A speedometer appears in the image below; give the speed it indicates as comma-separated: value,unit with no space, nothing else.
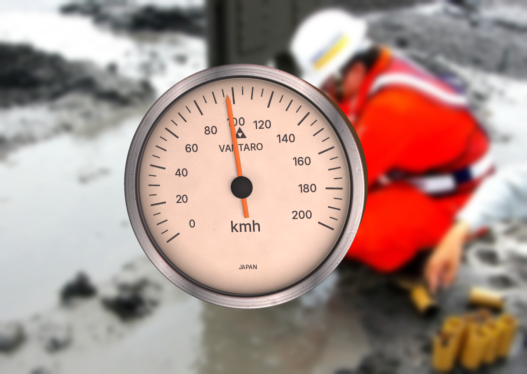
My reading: 97.5,km/h
